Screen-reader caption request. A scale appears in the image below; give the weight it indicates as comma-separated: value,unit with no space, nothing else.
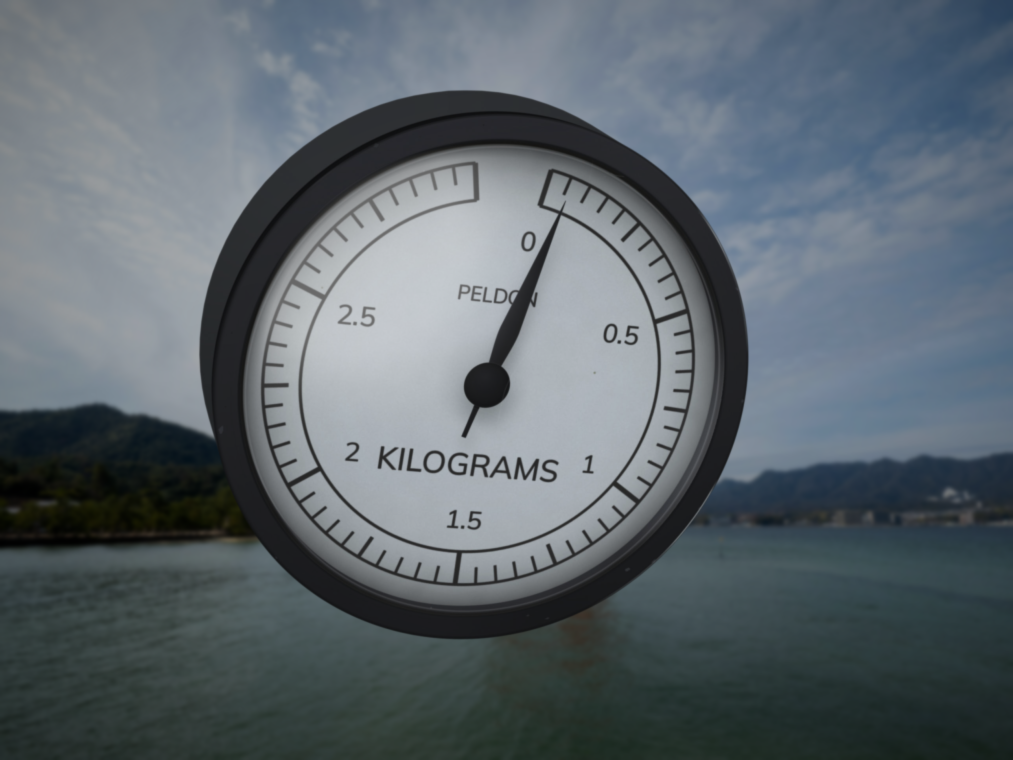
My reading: 0.05,kg
